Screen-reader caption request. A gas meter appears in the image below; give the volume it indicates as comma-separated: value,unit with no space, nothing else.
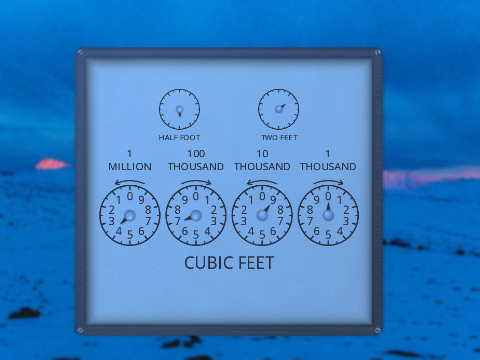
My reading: 369000,ft³
